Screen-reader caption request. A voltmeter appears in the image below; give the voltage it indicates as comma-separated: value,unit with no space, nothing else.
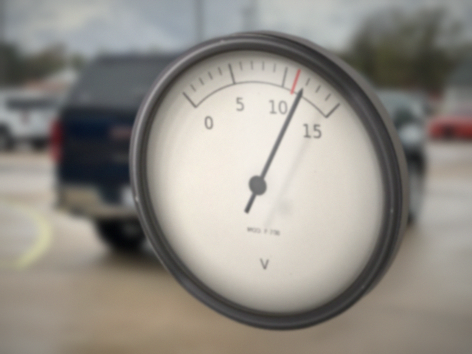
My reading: 12,V
